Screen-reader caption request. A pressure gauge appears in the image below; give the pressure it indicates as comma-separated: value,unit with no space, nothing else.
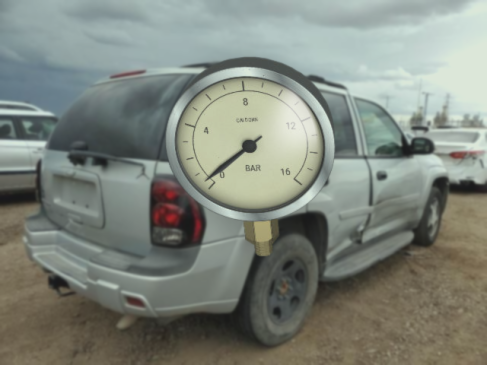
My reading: 0.5,bar
